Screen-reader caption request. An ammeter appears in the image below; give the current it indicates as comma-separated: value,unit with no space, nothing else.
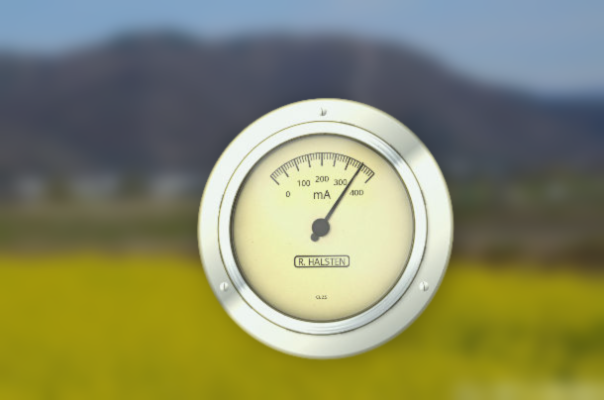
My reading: 350,mA
